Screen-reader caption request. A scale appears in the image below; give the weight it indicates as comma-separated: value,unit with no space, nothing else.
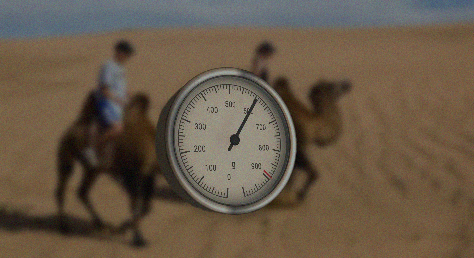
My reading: 600,g
